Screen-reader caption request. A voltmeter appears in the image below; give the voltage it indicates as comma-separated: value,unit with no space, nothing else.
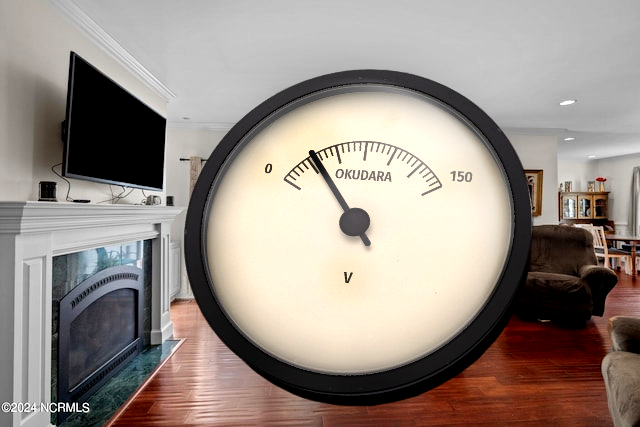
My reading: 30,V
